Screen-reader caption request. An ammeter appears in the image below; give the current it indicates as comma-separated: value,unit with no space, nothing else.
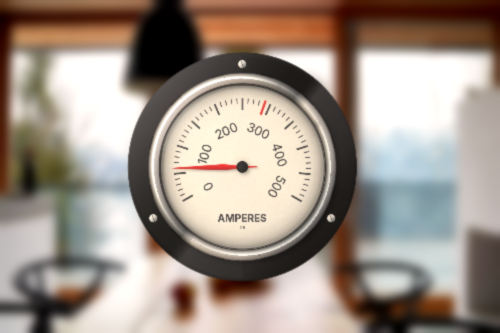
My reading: 60,A
